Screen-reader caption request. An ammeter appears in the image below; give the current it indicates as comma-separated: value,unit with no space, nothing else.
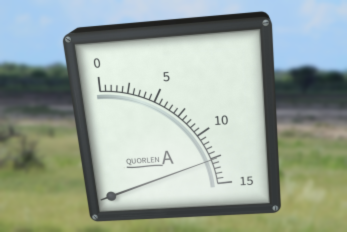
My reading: 12.5,A
